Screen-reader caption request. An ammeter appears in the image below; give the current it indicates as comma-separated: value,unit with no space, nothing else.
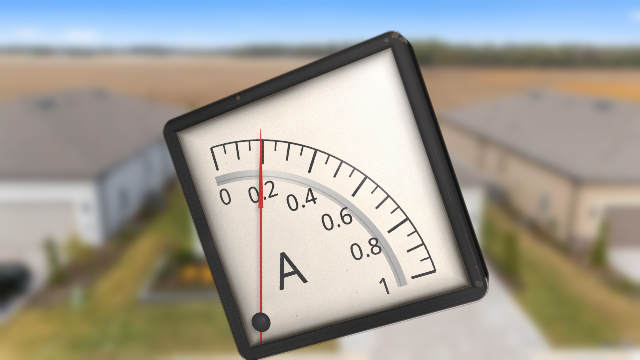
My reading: 0.2,A
